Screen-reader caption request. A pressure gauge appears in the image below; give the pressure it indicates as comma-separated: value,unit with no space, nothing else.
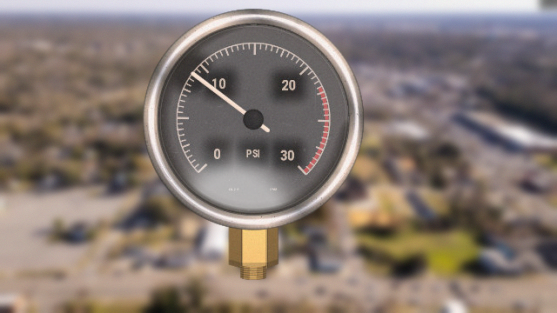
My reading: 9,psi
